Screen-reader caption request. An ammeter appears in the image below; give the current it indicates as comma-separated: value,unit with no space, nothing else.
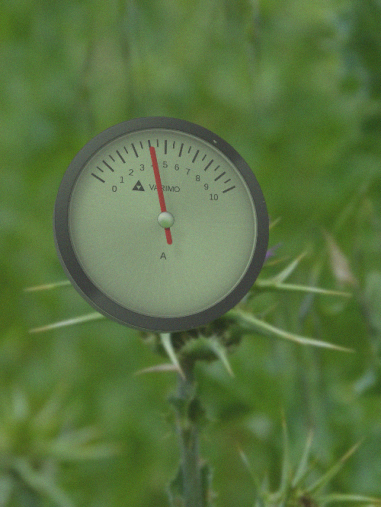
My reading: 4,A
